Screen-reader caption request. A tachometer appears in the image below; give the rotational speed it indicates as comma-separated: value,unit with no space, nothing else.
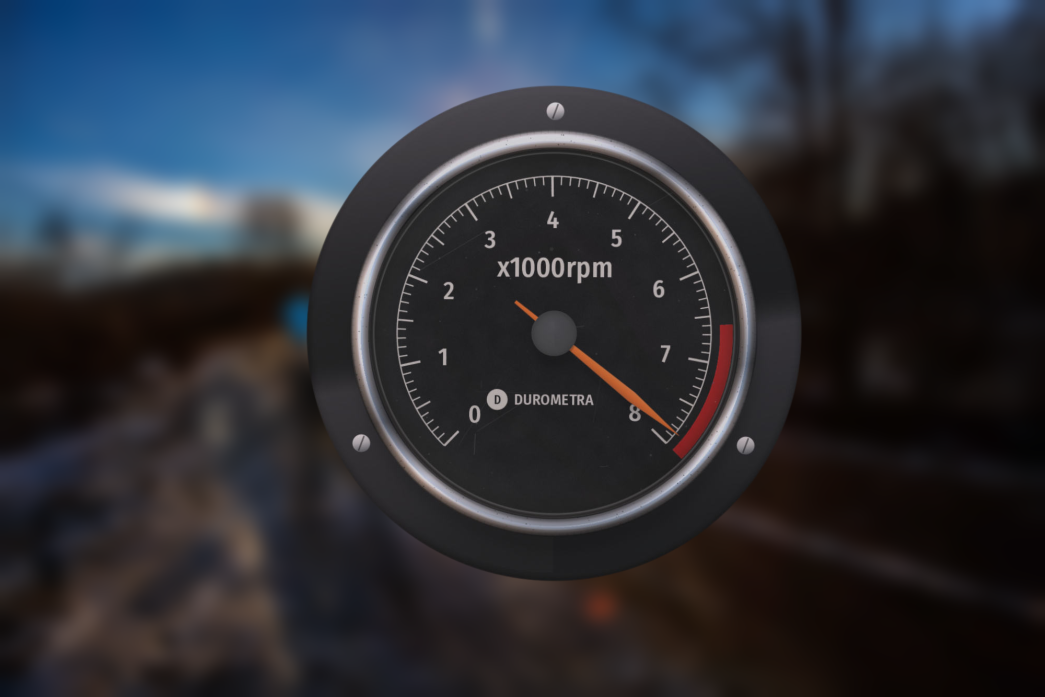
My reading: 7850,rpm
